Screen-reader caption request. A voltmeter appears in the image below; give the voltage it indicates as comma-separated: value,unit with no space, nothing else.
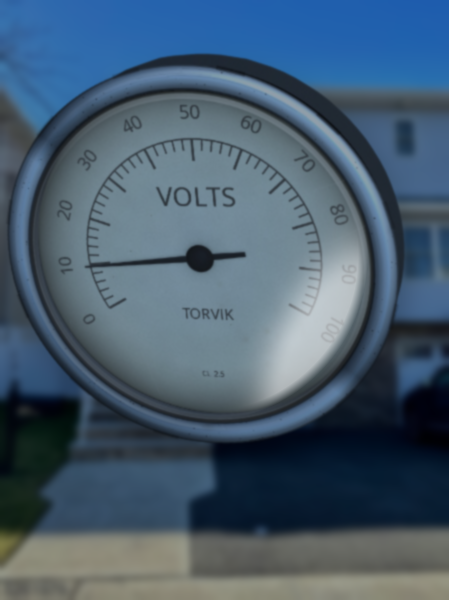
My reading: 10,V
